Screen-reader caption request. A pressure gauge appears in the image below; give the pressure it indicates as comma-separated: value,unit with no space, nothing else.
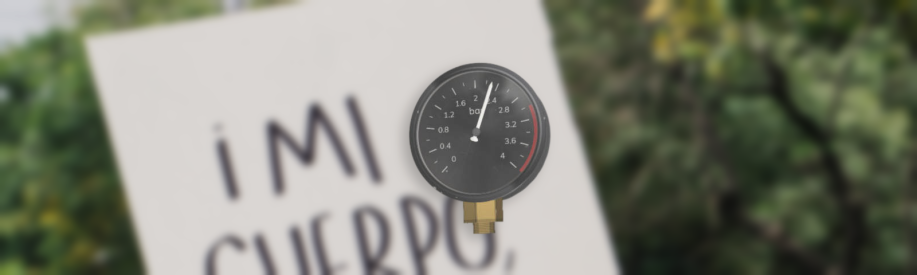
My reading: 2.3,bar
